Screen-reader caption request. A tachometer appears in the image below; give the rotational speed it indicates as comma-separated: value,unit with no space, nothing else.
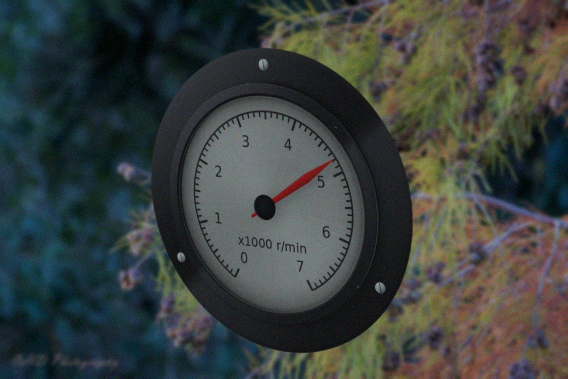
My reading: 4800,rpm
